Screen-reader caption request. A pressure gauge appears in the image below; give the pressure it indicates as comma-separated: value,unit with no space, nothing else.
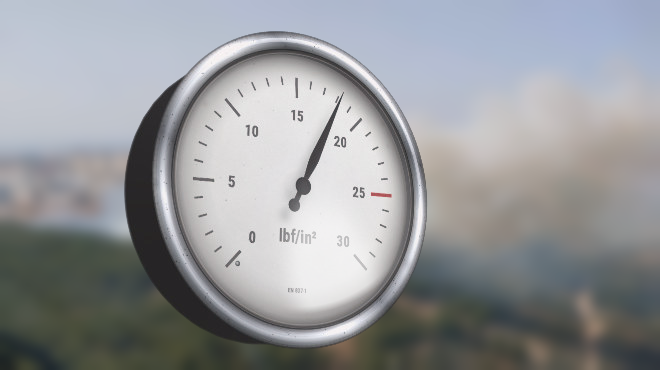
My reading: 18,psi
